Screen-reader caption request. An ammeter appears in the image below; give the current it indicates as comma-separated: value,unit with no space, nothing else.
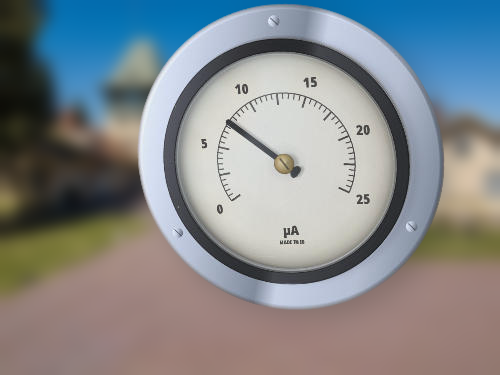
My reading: 7.5,µA
